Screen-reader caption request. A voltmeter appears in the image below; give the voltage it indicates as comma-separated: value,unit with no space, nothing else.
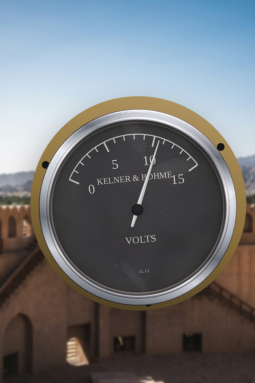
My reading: 10.5,V
